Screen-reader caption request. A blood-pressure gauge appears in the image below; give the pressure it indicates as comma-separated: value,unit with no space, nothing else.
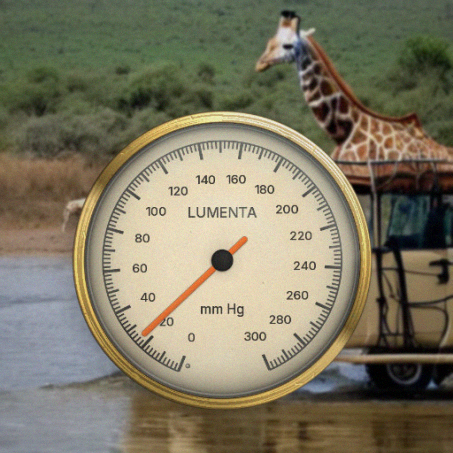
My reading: 24,mmHg
